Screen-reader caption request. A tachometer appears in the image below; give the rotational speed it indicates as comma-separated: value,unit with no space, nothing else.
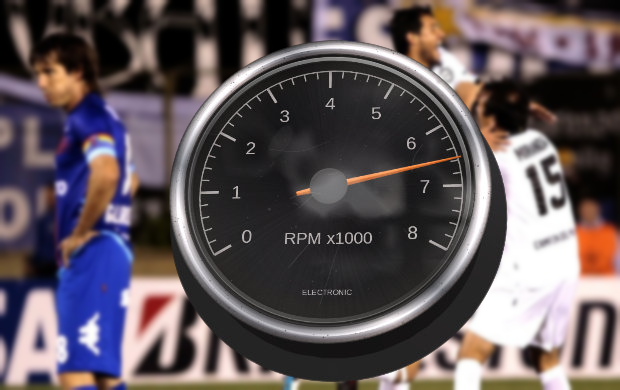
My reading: 6600,rpm
